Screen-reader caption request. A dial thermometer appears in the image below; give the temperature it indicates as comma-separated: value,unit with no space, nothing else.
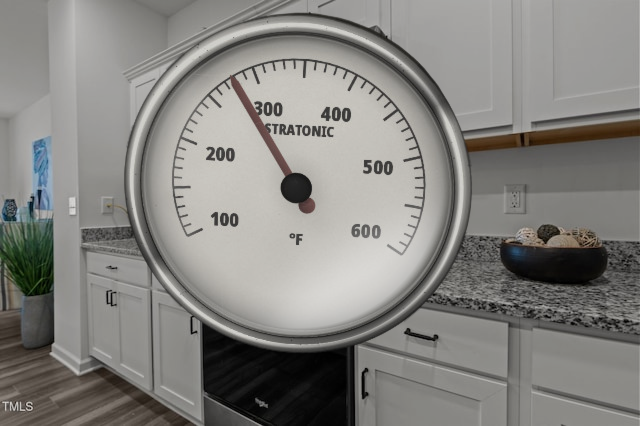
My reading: 280,°F
